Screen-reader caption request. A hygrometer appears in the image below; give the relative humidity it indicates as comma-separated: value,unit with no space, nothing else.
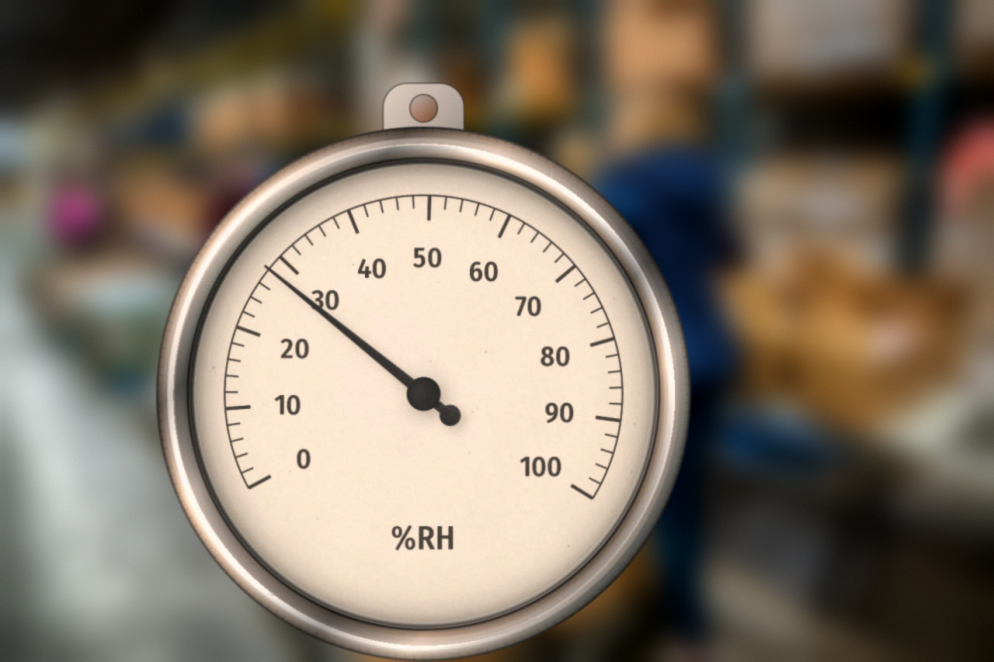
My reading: 28,%
